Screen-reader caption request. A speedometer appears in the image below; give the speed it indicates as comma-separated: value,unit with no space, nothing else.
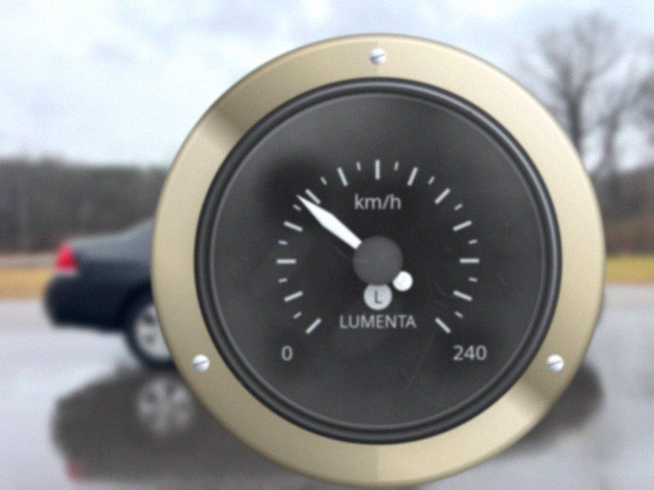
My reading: 75,km/h
